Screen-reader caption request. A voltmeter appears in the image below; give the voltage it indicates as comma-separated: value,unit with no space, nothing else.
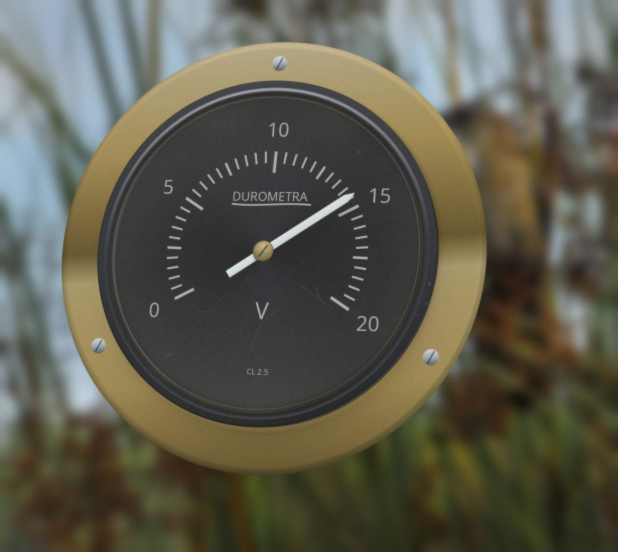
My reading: 14.5,V
